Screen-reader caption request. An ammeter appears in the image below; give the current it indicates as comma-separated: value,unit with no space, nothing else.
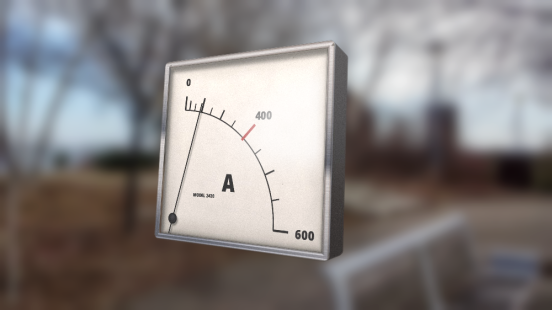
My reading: 200,A
